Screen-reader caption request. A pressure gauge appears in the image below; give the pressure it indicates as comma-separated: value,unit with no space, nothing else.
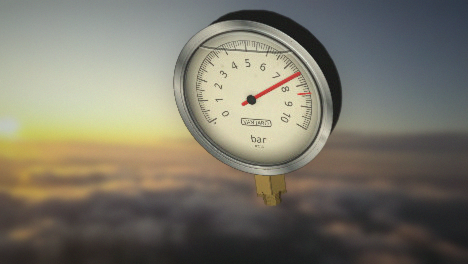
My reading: 7.5,bar
